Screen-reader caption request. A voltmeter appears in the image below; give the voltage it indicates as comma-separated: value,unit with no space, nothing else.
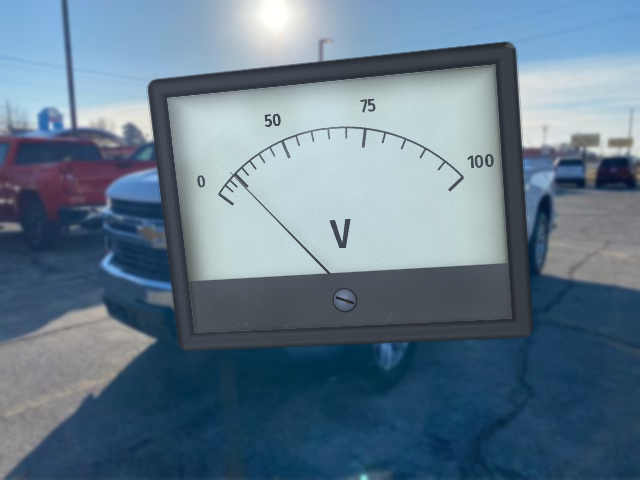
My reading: 25,V
